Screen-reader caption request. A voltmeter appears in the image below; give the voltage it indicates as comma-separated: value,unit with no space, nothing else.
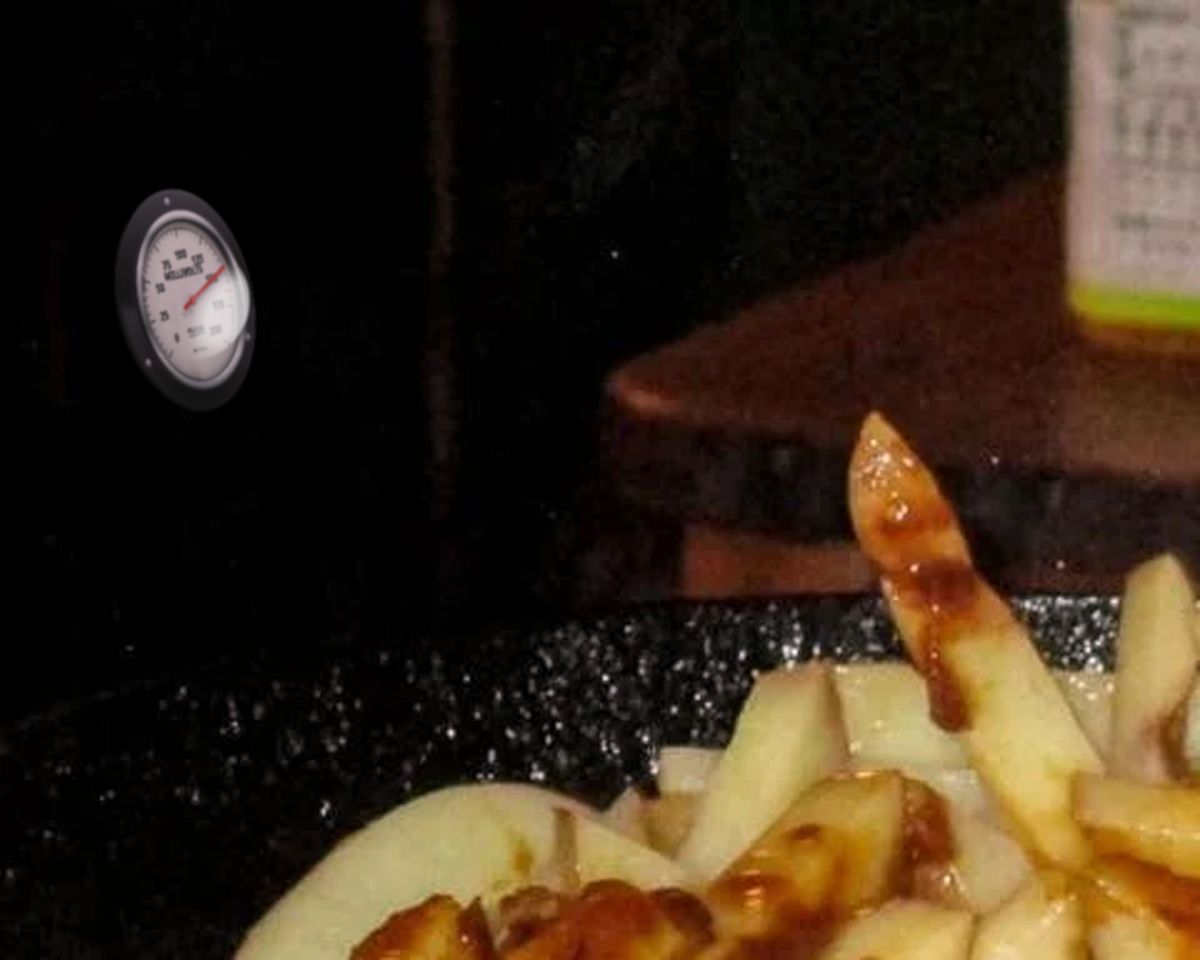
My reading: 150,mV
